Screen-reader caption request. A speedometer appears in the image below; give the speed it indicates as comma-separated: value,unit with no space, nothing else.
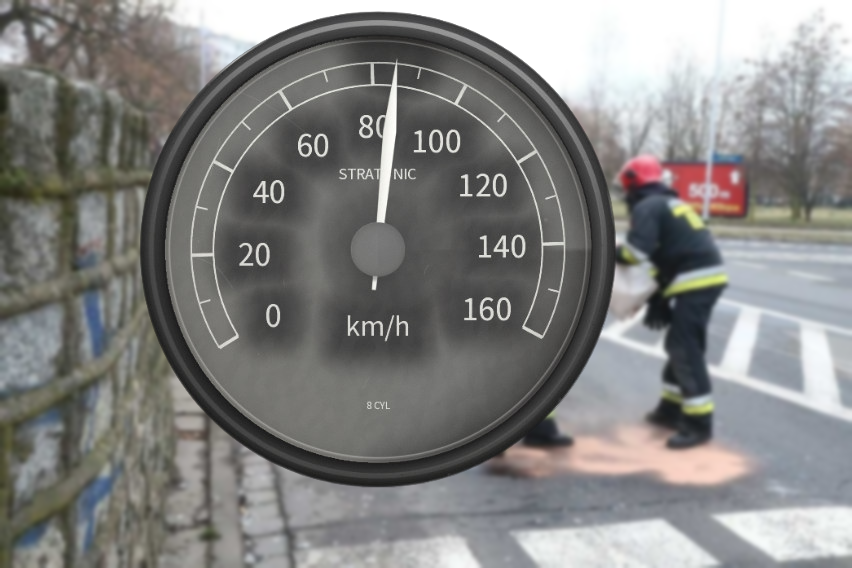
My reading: 85,km/h
